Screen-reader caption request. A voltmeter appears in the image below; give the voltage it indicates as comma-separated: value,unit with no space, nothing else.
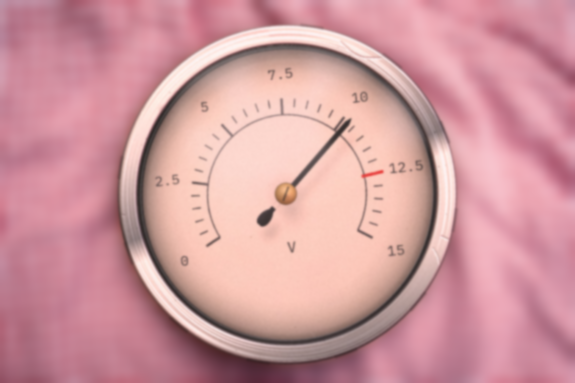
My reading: 10.25,V
